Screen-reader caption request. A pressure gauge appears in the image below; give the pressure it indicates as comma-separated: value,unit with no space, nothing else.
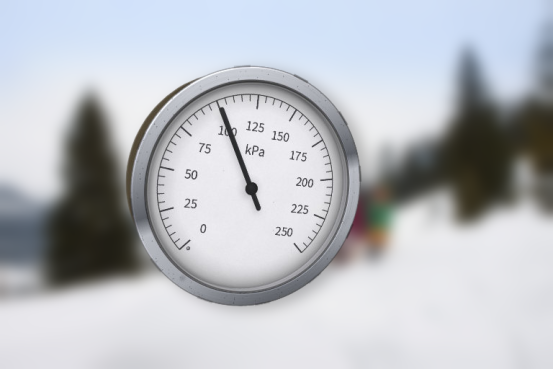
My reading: 100,kPa
